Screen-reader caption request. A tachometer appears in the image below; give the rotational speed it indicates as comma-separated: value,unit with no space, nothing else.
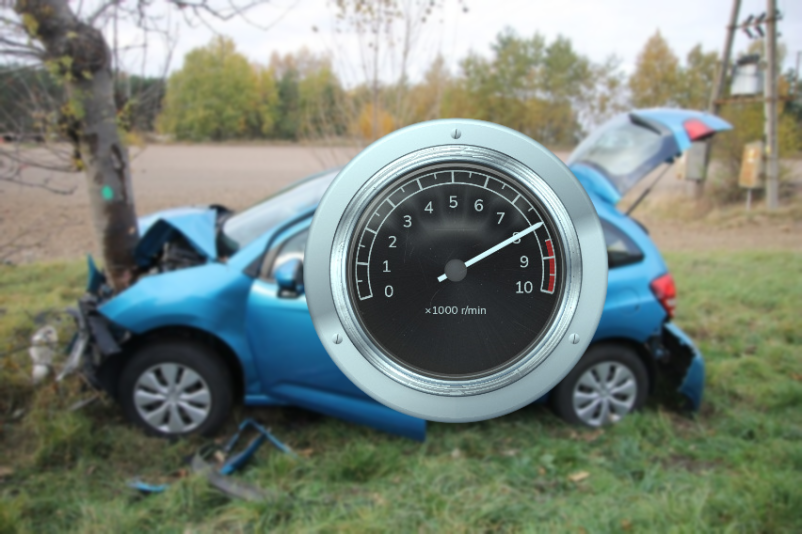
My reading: 8000,rpm
